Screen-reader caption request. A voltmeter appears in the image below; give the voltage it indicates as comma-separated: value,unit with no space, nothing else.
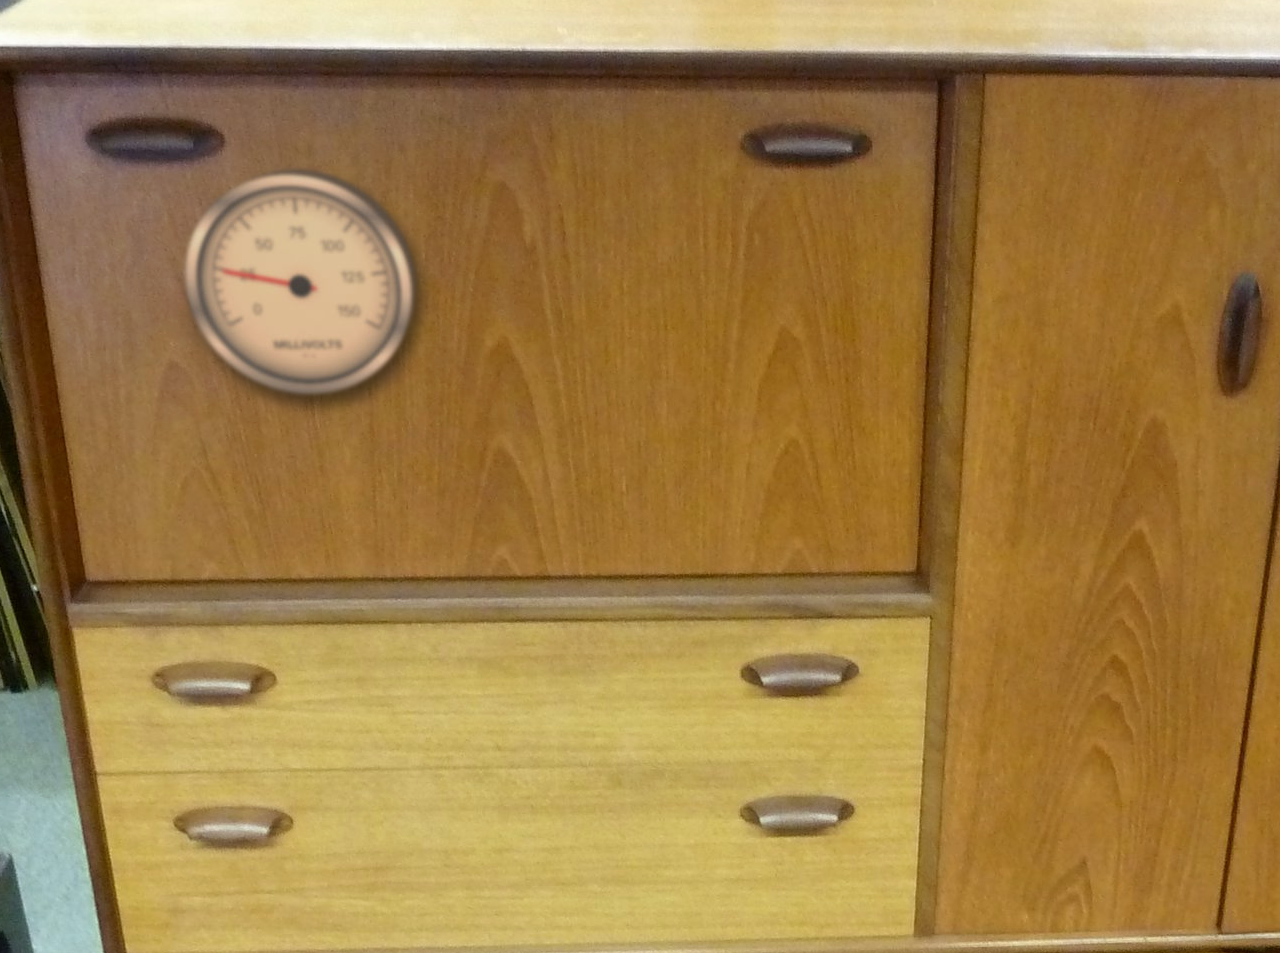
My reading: 25,mV
